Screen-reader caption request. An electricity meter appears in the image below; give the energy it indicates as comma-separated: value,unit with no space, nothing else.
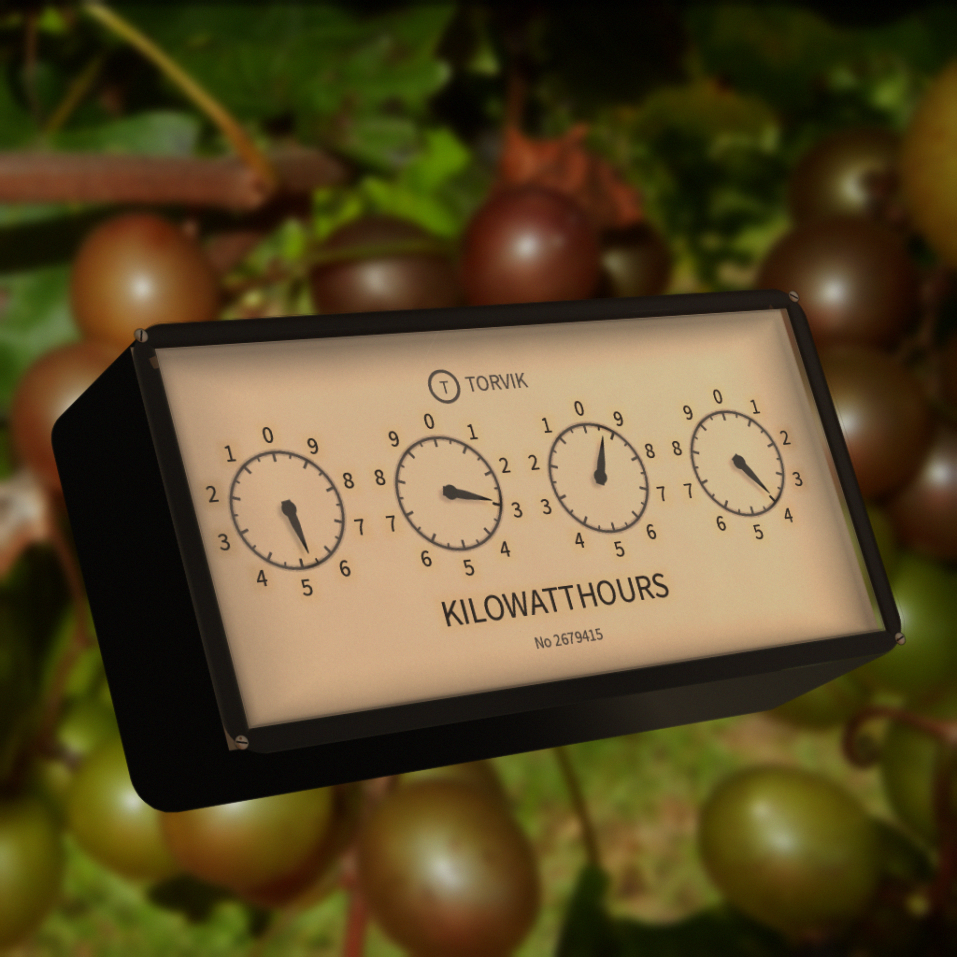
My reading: 5294,kWh
